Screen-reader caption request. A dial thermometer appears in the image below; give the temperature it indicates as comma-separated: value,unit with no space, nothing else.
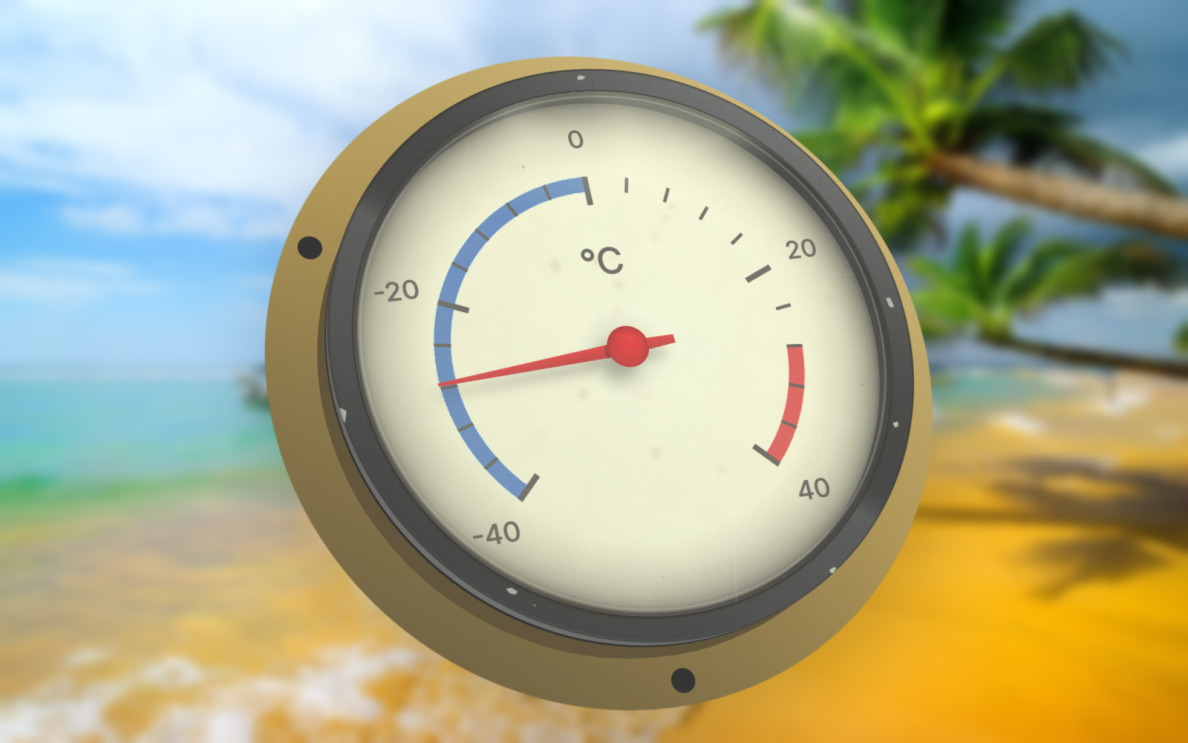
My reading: -28,°C
